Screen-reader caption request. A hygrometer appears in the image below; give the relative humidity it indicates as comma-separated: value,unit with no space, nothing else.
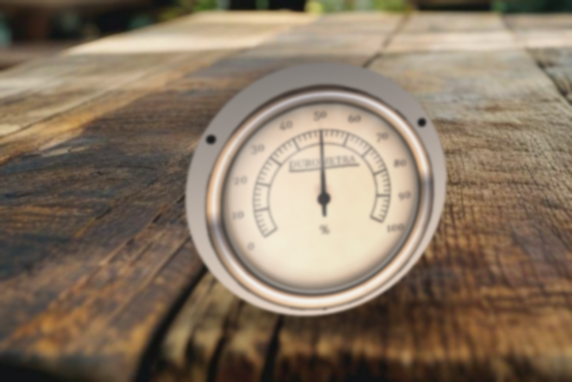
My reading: 50,%
